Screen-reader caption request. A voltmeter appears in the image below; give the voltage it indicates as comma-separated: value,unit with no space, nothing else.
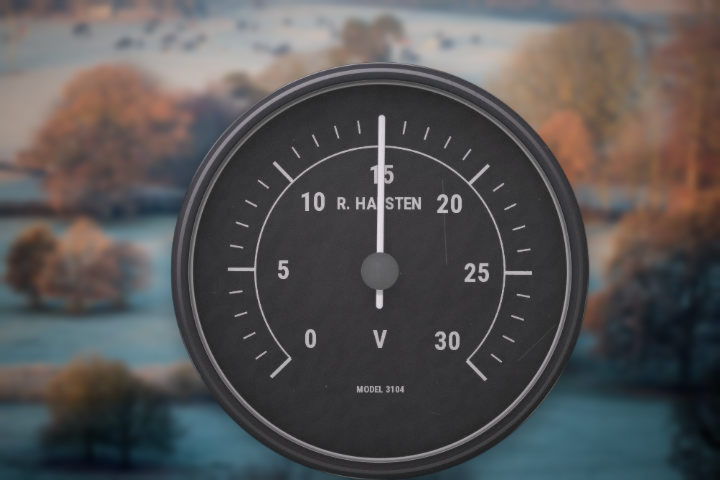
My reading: 15,V
